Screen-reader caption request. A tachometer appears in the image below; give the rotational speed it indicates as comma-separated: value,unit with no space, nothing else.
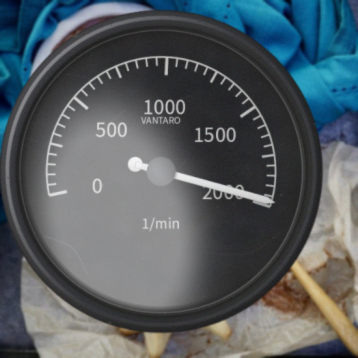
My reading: 1975,rpm
